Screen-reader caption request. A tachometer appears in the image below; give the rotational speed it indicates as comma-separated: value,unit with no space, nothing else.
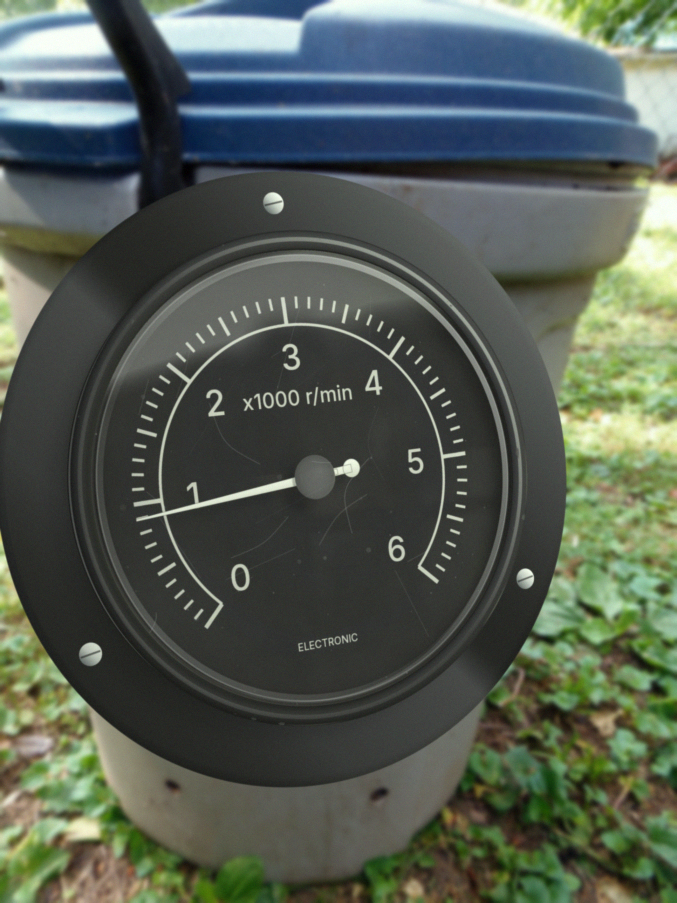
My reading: 900,rpm
